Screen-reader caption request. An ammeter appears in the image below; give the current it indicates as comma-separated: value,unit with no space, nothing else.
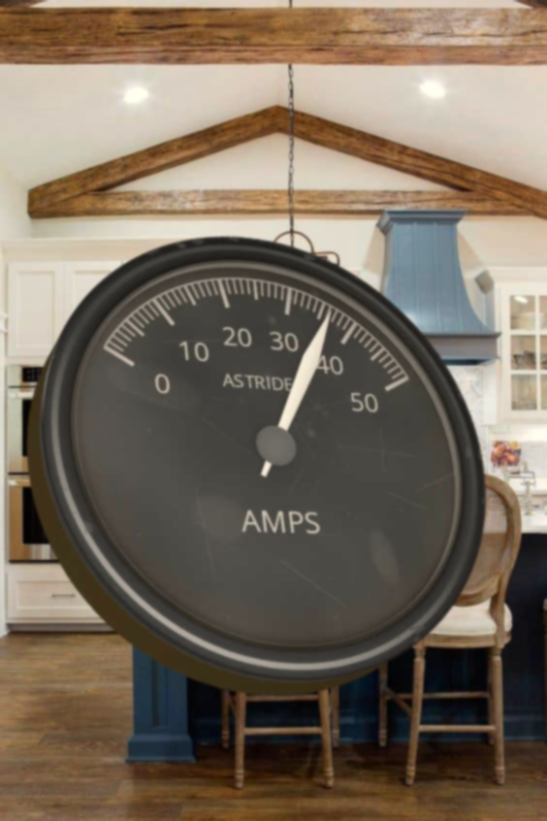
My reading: 36,A
